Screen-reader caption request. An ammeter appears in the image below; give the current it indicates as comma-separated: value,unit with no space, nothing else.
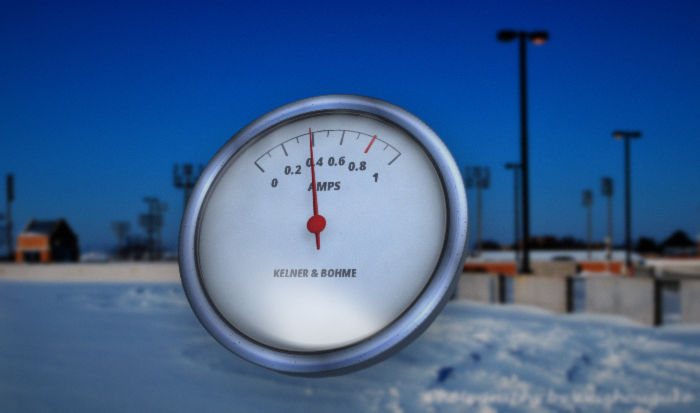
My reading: 0.4,A
